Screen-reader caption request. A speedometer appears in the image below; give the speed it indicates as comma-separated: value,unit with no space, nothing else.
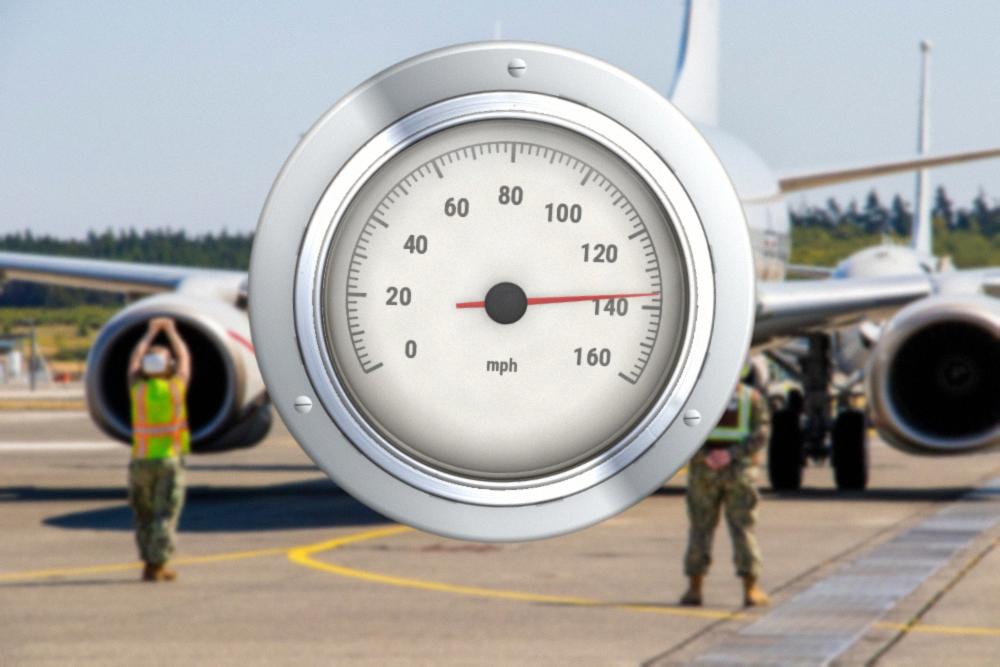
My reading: 136,mph
